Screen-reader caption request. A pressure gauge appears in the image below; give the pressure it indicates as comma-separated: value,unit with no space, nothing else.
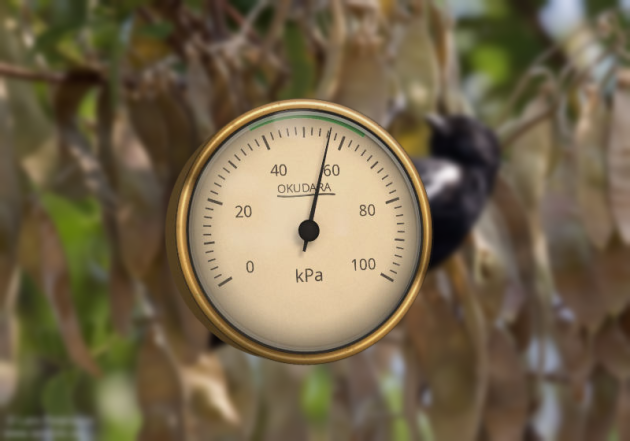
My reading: 56,kPa
